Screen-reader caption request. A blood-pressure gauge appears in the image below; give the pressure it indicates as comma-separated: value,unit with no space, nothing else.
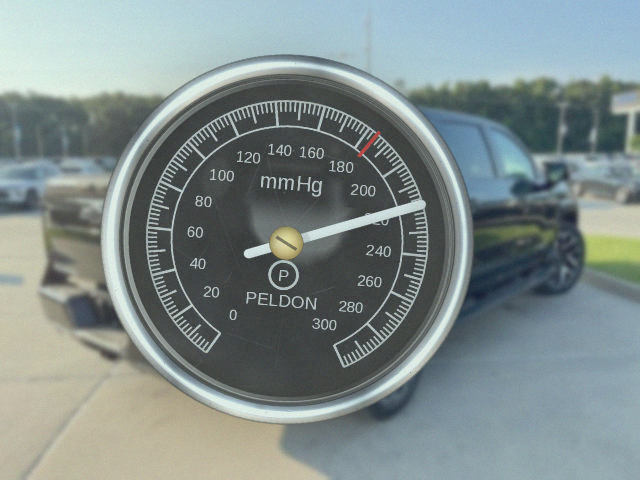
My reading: 218,mmHg
